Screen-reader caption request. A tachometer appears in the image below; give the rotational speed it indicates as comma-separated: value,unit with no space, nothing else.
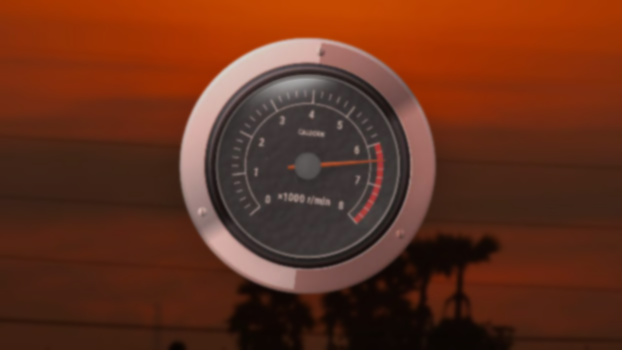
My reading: 6400,rpm
